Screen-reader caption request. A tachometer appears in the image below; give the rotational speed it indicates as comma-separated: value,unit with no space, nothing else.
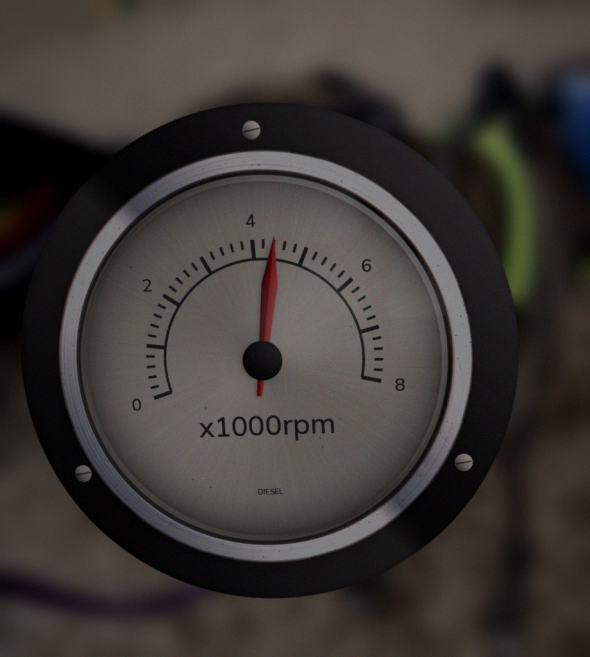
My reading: 4400,rpm
